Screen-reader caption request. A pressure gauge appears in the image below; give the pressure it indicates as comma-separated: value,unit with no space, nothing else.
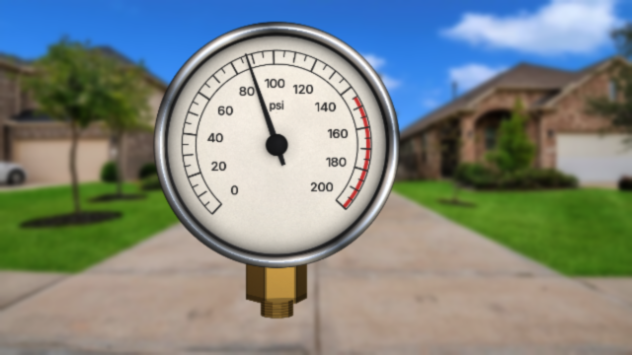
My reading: 87.5,psi
